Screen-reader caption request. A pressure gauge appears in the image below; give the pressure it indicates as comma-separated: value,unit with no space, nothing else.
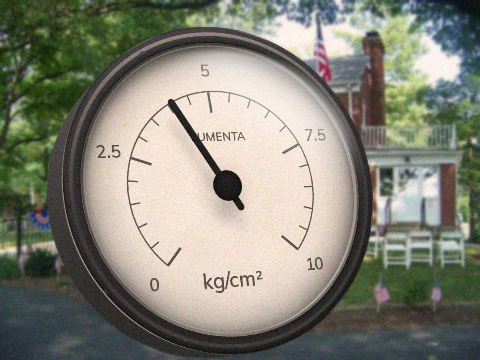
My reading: 4,kg/cm²
